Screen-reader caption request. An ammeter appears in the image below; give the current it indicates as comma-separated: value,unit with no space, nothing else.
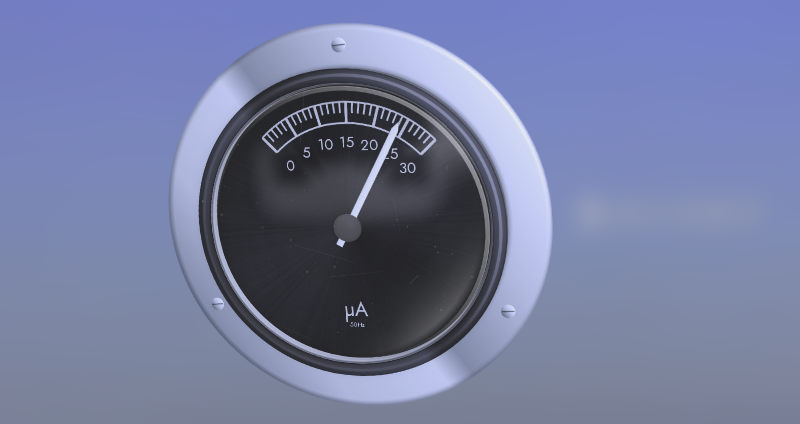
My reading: 24,µA
